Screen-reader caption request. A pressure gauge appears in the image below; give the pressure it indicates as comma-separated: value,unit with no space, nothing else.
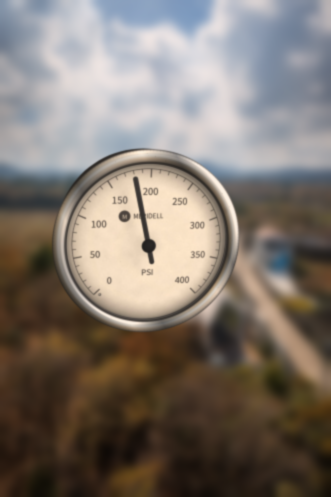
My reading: 180,psi
